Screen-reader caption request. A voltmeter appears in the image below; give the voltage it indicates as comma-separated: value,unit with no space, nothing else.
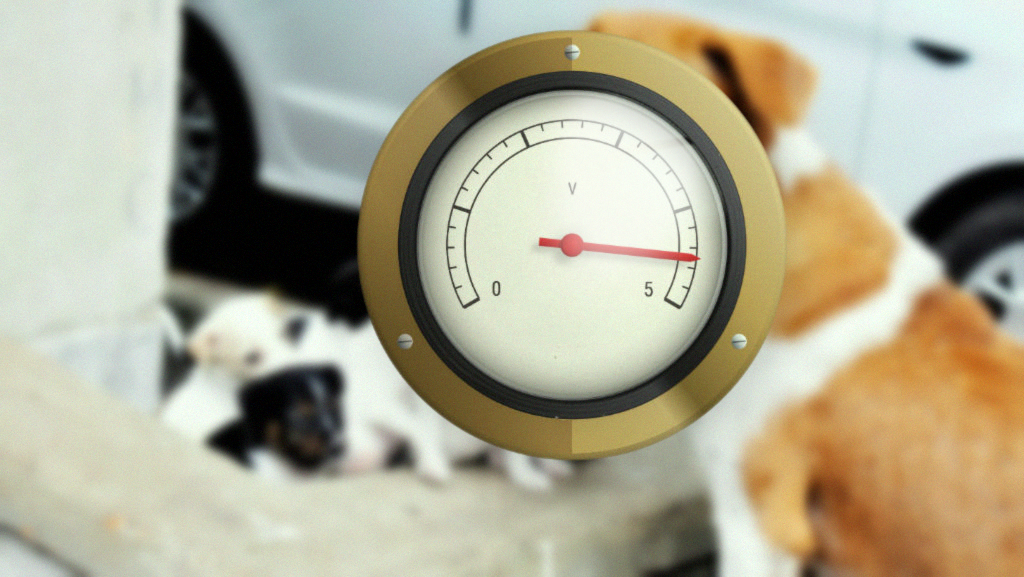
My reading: 4.5,V
